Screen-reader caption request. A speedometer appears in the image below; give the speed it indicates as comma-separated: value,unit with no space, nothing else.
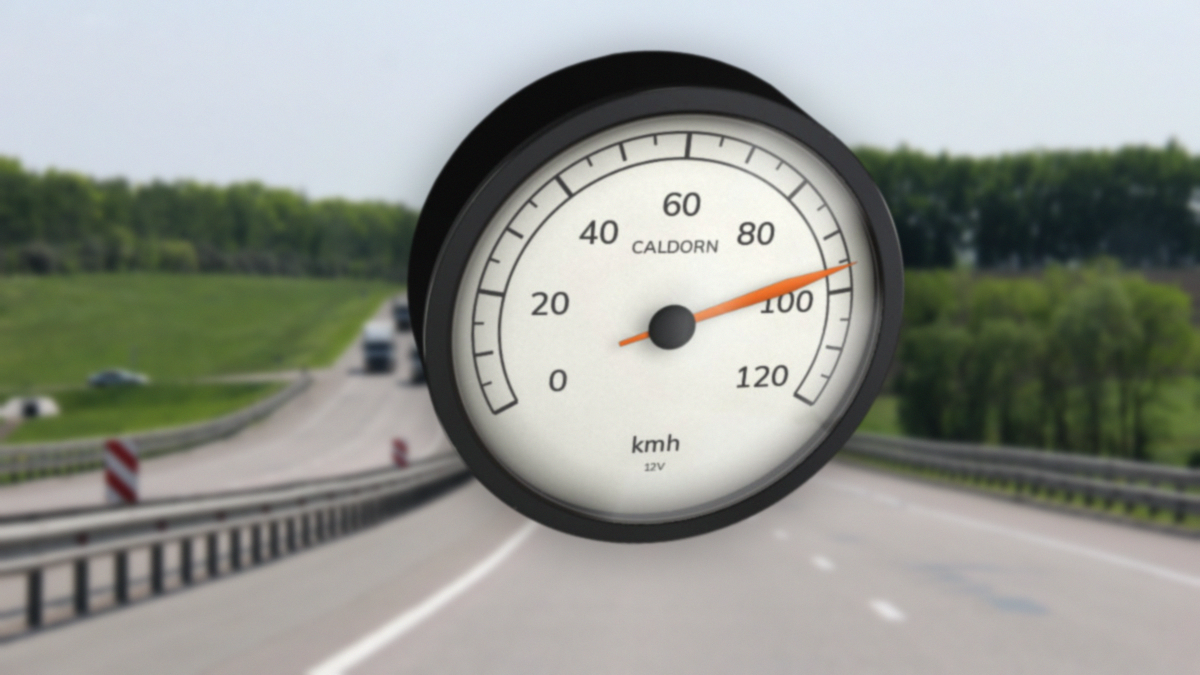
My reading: 95,km/h
